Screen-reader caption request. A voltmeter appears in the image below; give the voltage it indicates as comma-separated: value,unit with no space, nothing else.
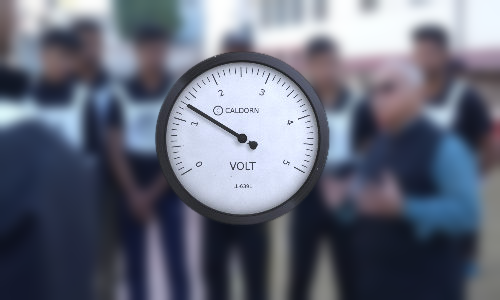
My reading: 1.3,V
